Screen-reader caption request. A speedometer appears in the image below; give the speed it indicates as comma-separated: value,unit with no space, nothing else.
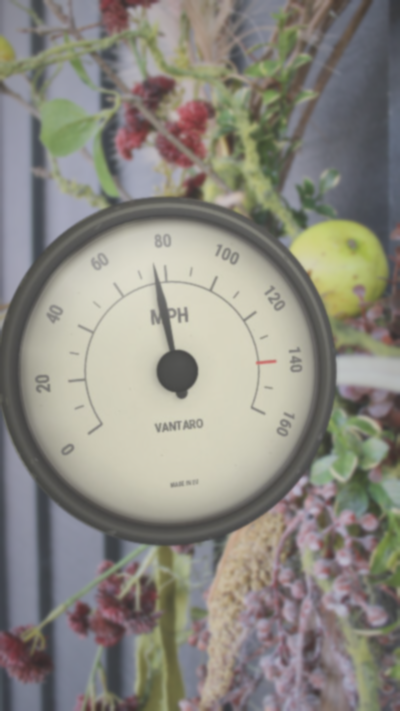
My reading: 75,mph
